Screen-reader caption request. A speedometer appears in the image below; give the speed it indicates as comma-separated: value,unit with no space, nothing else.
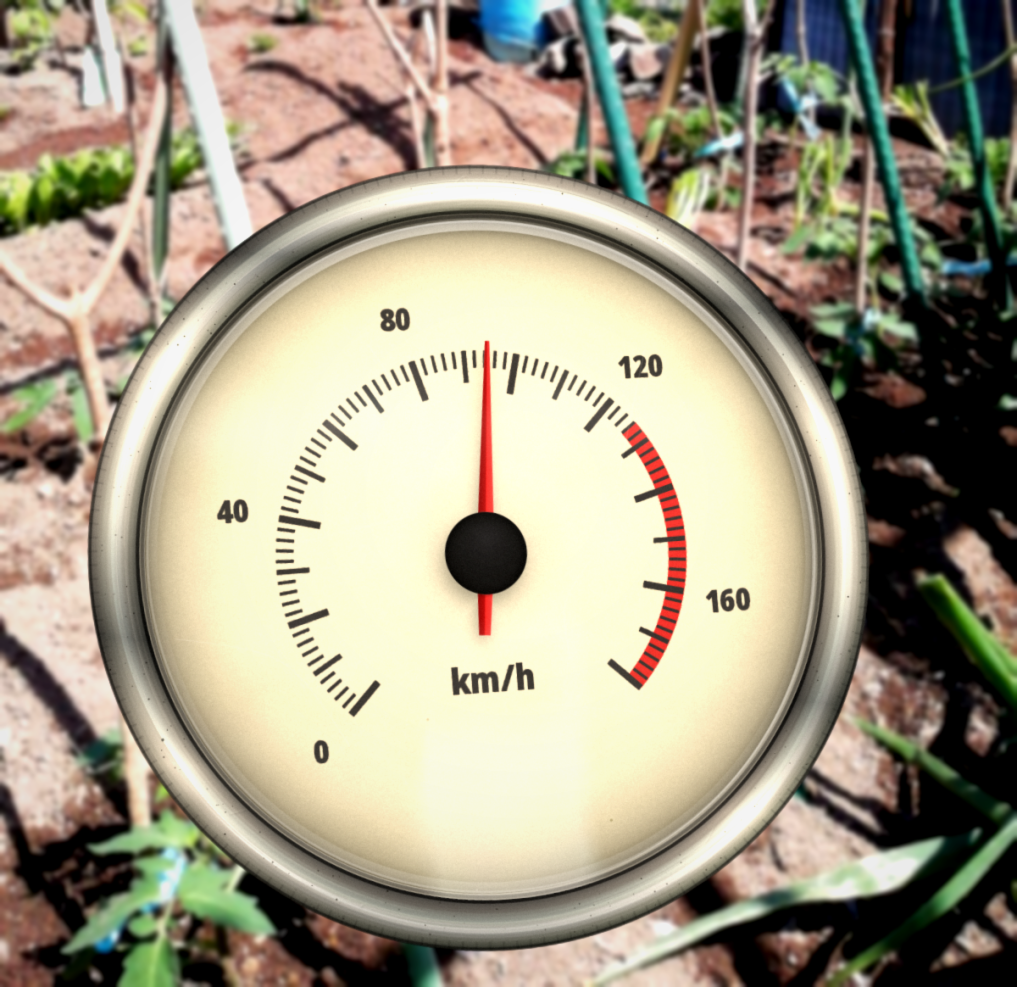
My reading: 94,km/h
